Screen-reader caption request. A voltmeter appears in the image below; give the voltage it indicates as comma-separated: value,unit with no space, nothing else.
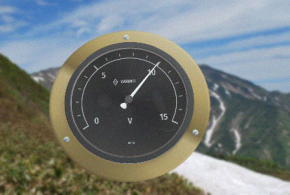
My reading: 10,V
